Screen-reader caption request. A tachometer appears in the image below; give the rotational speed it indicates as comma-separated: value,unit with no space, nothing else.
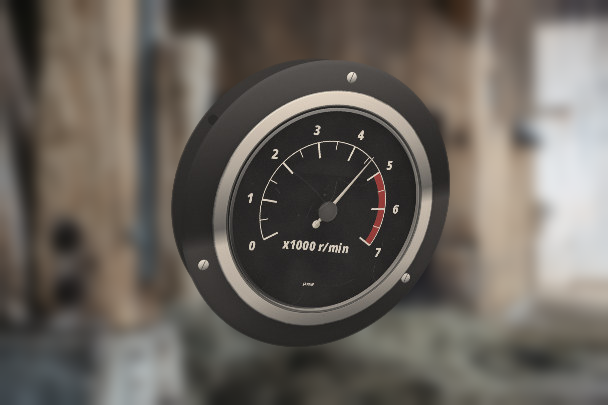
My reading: 4500,rpm
